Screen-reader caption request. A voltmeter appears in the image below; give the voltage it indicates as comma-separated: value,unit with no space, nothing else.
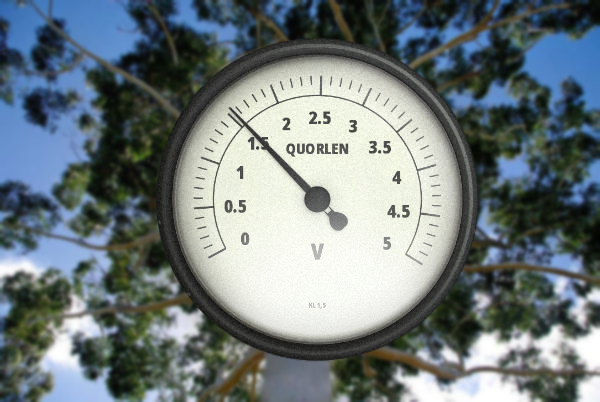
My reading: 1.55,V
